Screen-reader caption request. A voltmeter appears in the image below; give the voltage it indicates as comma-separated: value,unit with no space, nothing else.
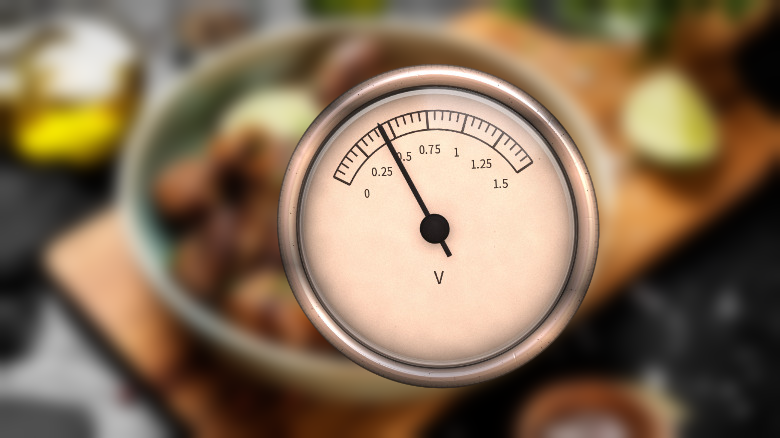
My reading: 0.45,V
